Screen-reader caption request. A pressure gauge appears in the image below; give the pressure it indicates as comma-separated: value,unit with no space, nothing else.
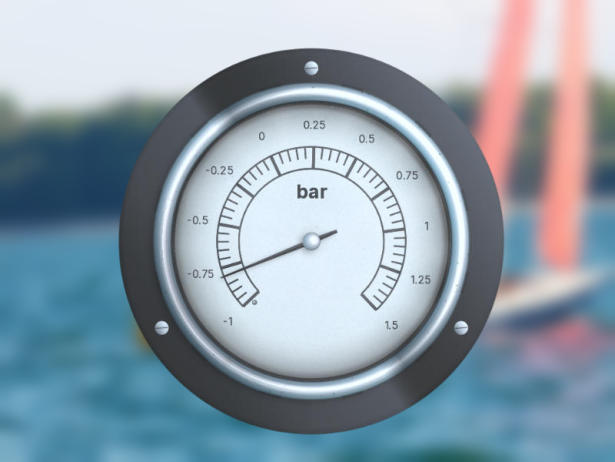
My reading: -0.8,bar
